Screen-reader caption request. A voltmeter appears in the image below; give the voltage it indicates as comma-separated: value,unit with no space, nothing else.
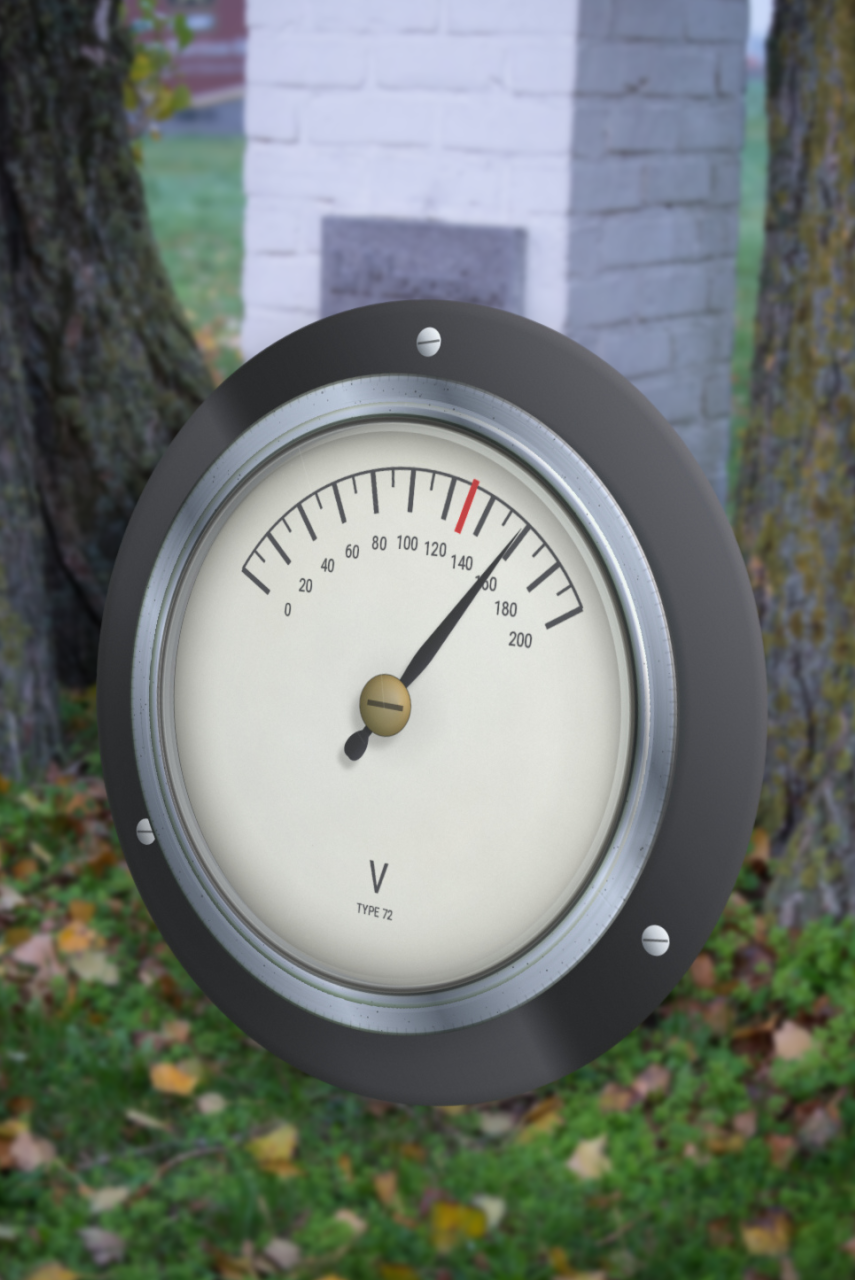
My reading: 160,V
